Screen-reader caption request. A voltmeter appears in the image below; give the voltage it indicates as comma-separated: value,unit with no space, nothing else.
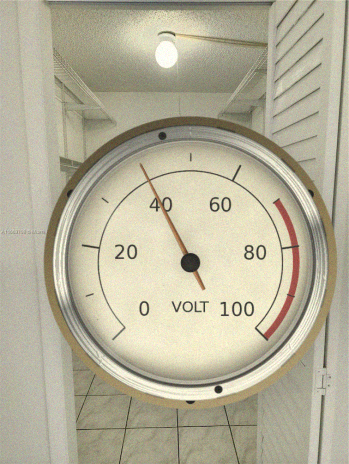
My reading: 40,V
